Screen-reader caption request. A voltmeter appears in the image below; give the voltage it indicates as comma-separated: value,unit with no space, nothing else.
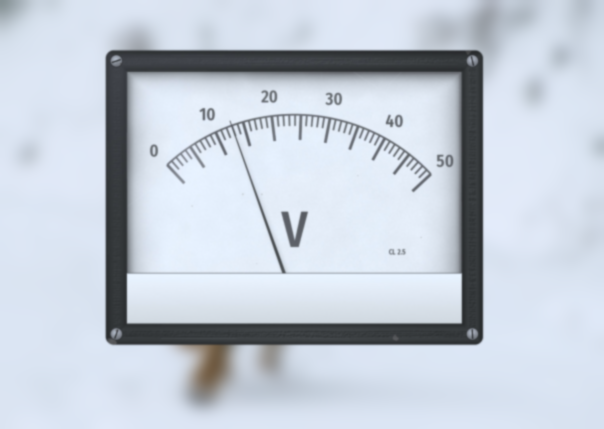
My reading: 13,V
